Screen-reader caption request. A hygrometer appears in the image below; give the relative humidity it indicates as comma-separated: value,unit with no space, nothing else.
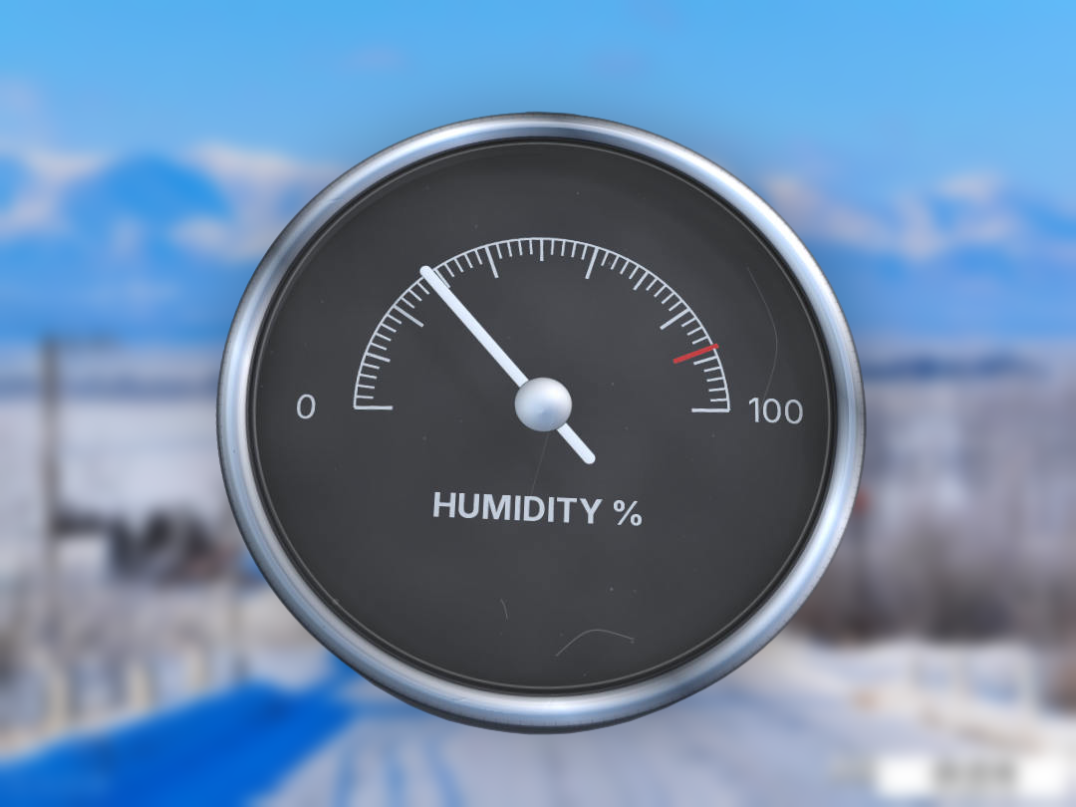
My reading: 28,%
